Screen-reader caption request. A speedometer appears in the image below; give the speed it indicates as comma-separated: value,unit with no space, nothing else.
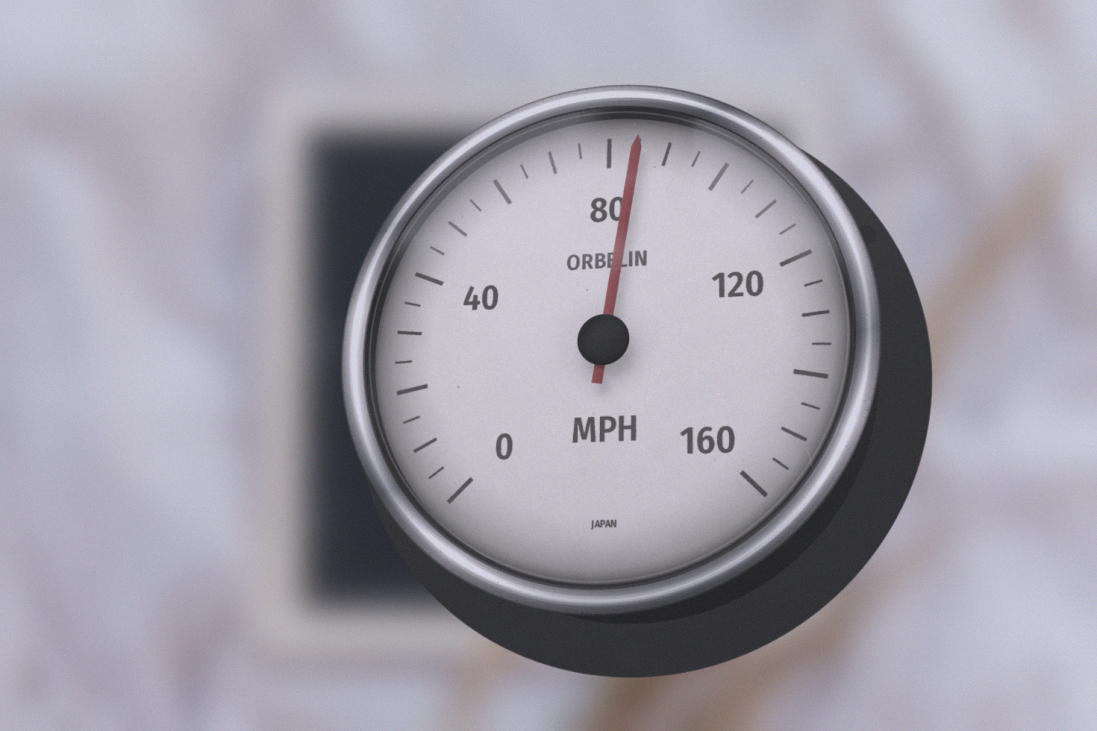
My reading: 85,mph
